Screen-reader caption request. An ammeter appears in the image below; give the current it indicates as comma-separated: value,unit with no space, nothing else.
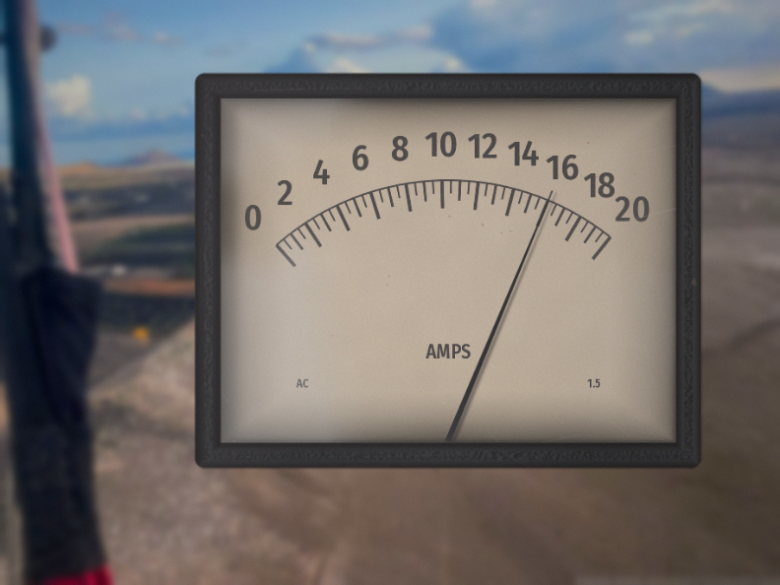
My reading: 16,A
